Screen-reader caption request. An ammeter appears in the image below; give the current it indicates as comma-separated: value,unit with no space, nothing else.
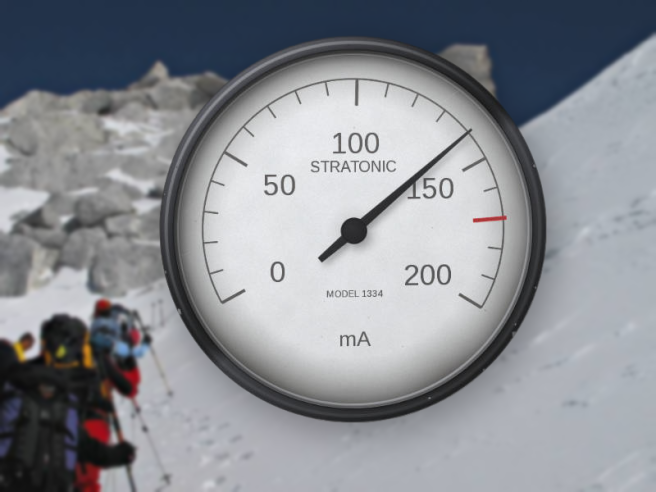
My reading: 140,mA
